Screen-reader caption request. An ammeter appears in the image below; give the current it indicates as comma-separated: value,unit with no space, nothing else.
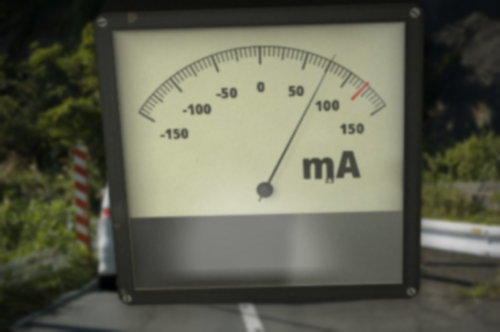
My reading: 75,mA
